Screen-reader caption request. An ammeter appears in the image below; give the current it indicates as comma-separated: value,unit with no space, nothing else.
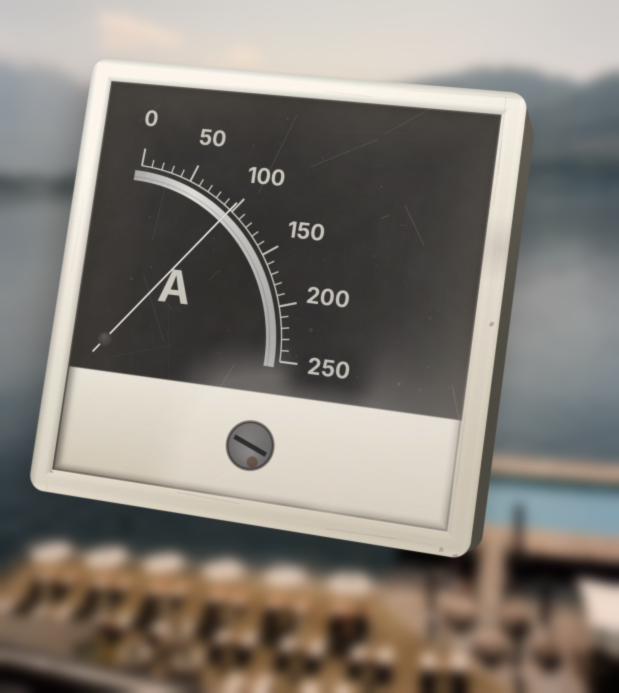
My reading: 100,A
